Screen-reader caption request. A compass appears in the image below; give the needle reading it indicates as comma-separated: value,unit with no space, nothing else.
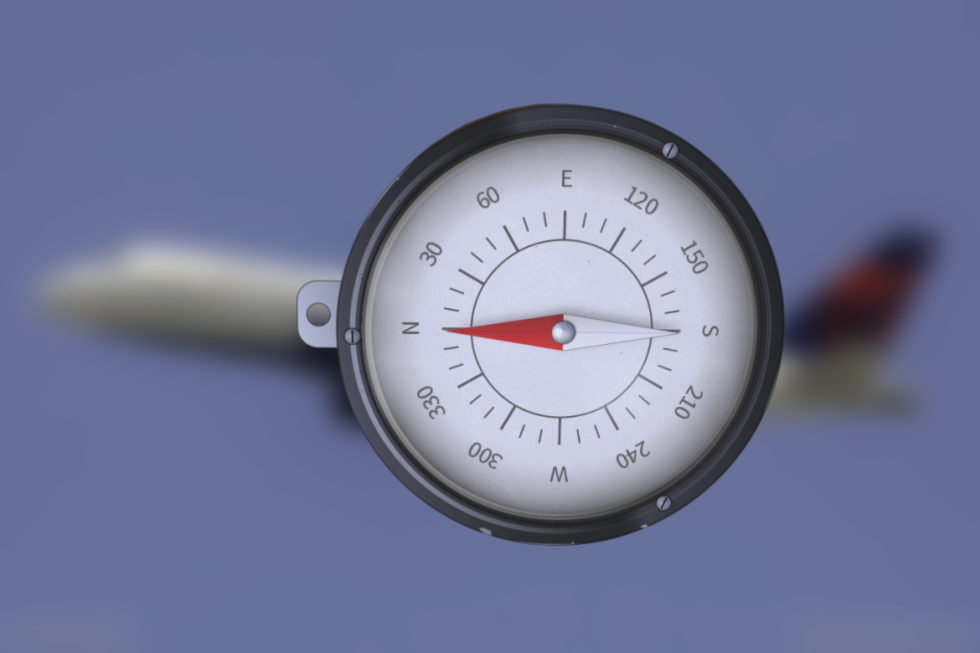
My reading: 0,°
